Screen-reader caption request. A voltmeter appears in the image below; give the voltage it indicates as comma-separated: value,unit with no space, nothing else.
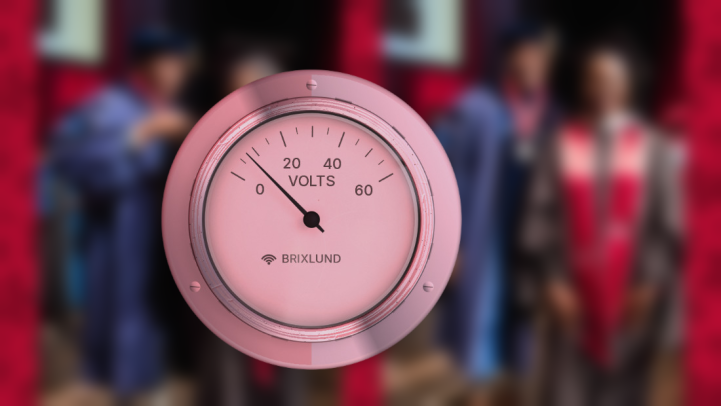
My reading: 7.5,V
